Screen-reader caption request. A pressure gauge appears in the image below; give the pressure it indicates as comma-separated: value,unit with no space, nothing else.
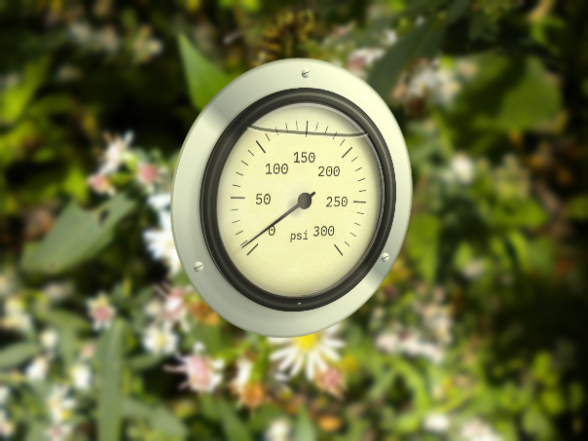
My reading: 10,psi
